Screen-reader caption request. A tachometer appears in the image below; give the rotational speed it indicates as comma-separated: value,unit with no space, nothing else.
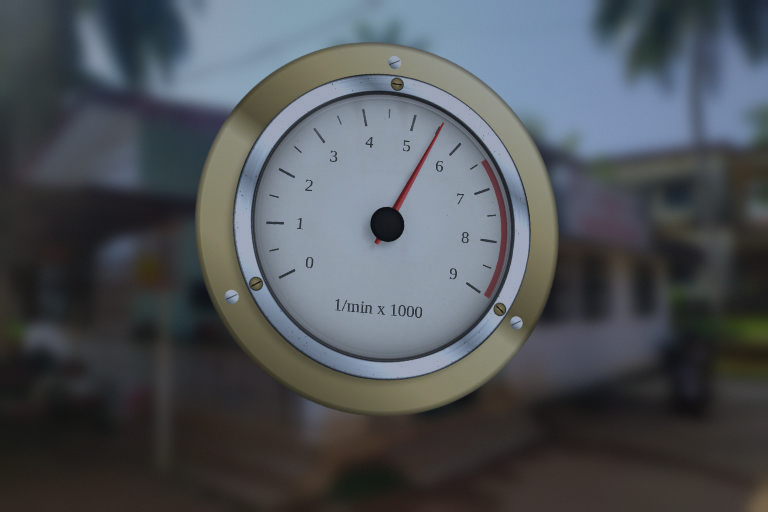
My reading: 5500,rpm
